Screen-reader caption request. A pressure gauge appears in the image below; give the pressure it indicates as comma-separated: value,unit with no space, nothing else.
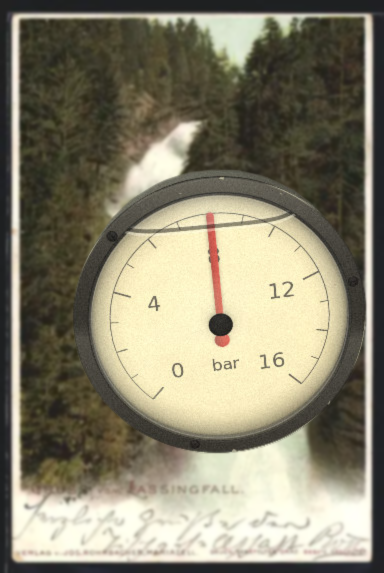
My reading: 8,bar
